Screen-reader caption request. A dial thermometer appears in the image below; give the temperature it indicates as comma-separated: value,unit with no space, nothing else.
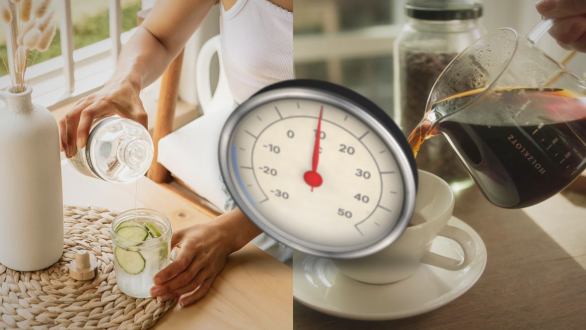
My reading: 10,°C
